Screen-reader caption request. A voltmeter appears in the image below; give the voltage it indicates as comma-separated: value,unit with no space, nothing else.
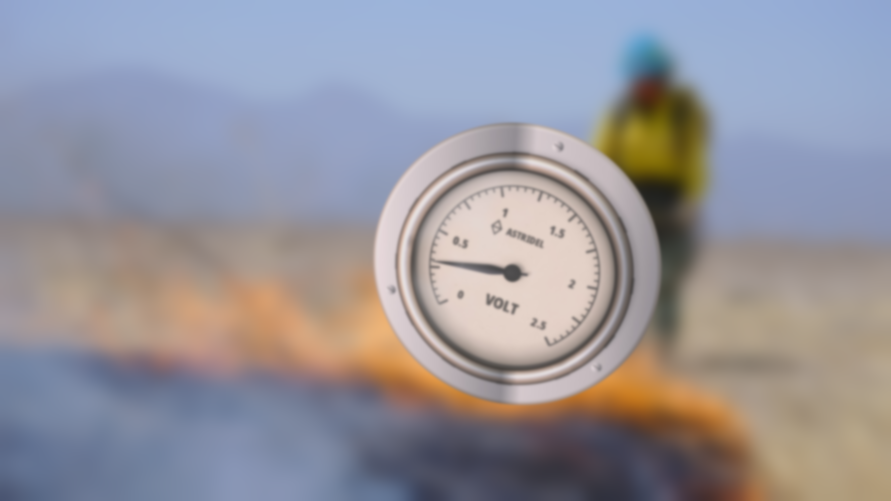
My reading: 0.3,V
